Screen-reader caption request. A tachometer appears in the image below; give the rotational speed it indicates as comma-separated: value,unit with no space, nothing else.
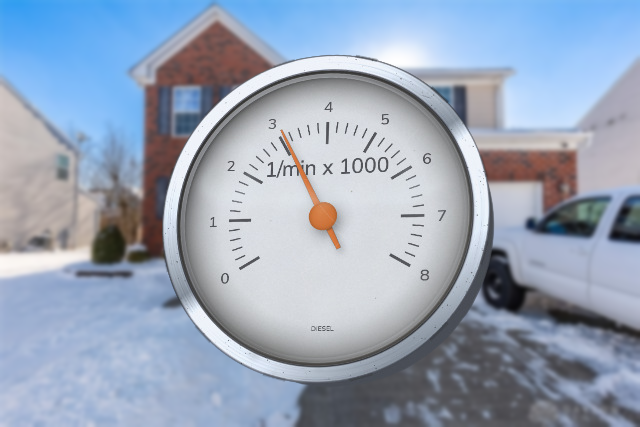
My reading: 3100,rpm
